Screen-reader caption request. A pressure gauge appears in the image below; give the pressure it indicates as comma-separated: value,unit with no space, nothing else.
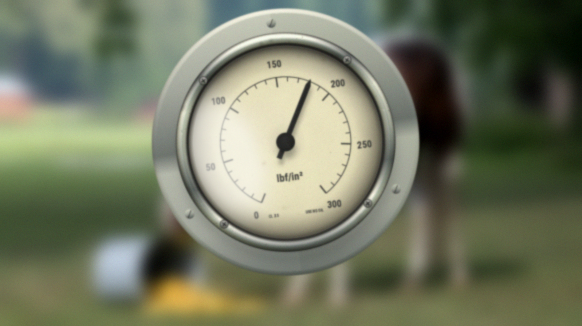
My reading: 180,psi
